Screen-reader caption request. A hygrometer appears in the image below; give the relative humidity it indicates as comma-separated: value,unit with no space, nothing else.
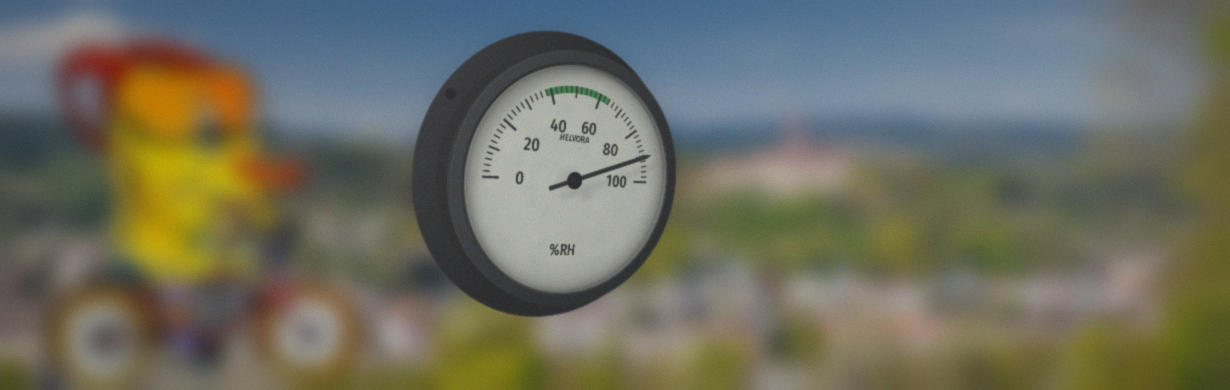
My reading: 90,%
